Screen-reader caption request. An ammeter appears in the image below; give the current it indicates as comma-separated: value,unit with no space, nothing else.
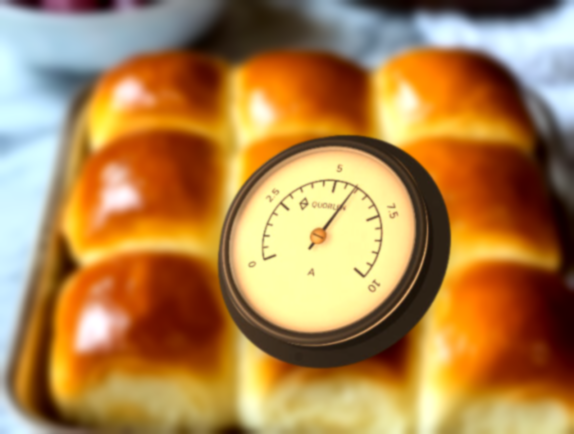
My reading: 6,A
